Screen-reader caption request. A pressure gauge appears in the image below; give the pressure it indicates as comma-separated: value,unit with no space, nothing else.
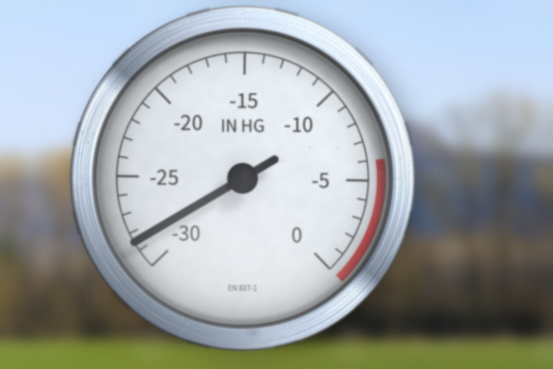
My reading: -28.5,inHg
